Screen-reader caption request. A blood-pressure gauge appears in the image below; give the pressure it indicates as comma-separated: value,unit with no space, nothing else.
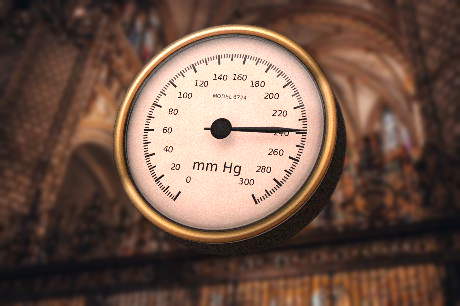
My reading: 240,mmHg
